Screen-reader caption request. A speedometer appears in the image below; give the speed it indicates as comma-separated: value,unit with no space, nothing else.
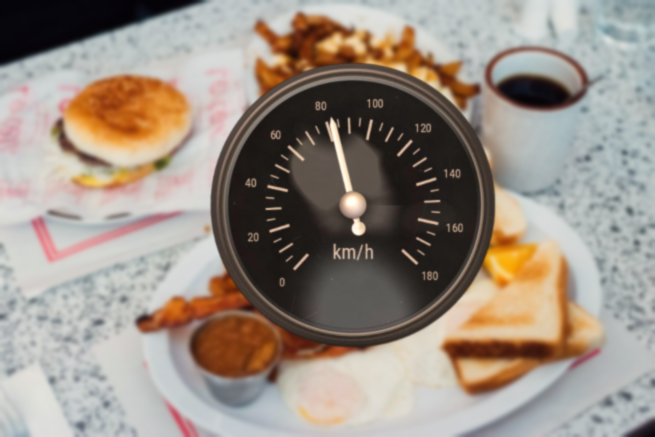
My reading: 82.5,km/h
